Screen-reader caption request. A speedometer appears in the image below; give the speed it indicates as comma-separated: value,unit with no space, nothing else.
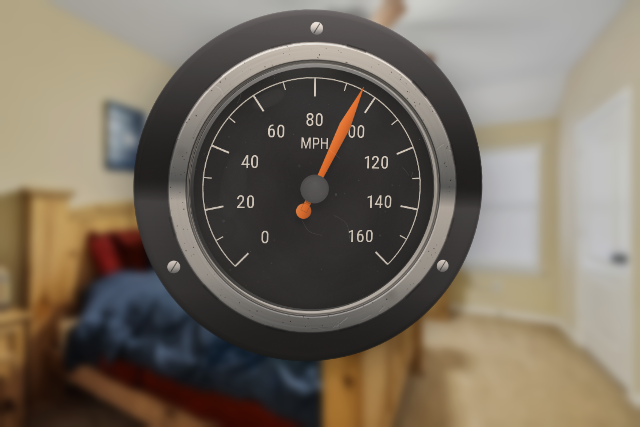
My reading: 95,mph
